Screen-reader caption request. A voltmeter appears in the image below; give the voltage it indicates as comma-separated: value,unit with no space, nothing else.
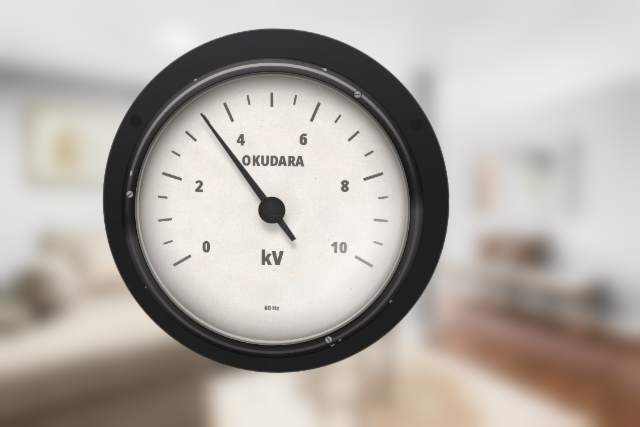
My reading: 3.5,kV
